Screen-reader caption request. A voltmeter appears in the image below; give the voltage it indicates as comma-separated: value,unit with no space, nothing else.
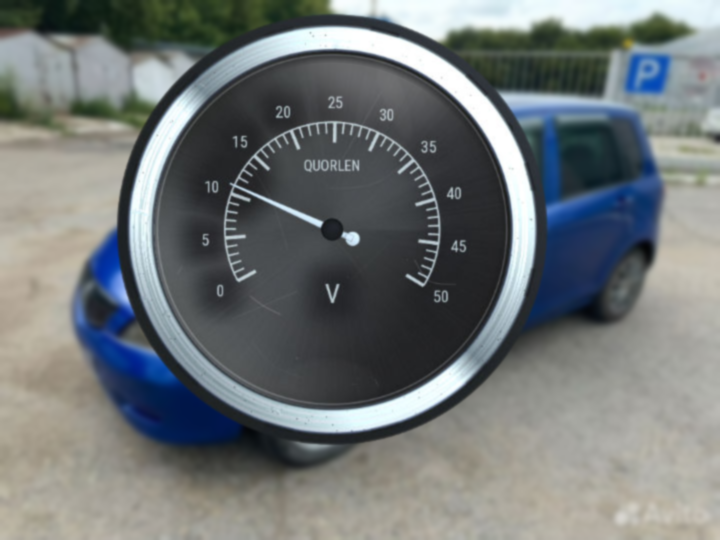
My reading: 11,V
